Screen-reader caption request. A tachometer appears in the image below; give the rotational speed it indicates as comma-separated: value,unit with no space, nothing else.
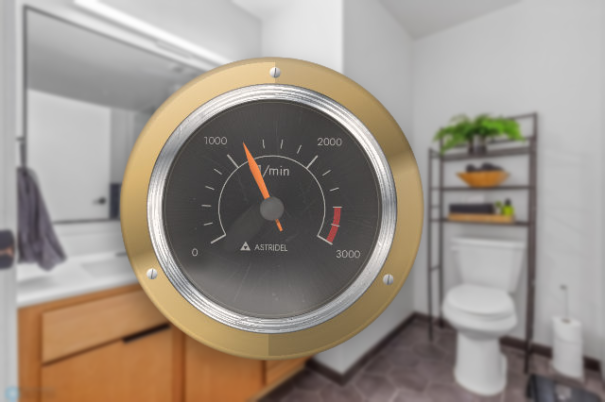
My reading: 1200,rpm
